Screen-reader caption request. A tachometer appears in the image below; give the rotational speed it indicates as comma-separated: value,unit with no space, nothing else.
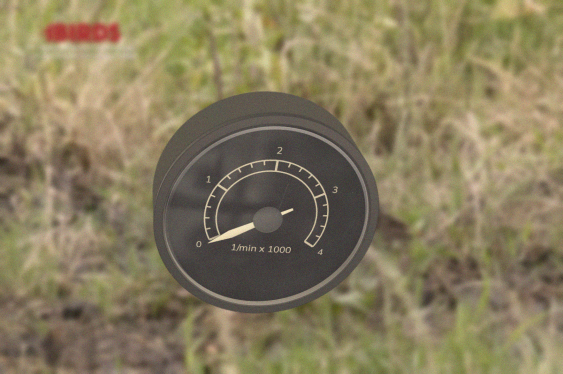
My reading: 0,rpm
